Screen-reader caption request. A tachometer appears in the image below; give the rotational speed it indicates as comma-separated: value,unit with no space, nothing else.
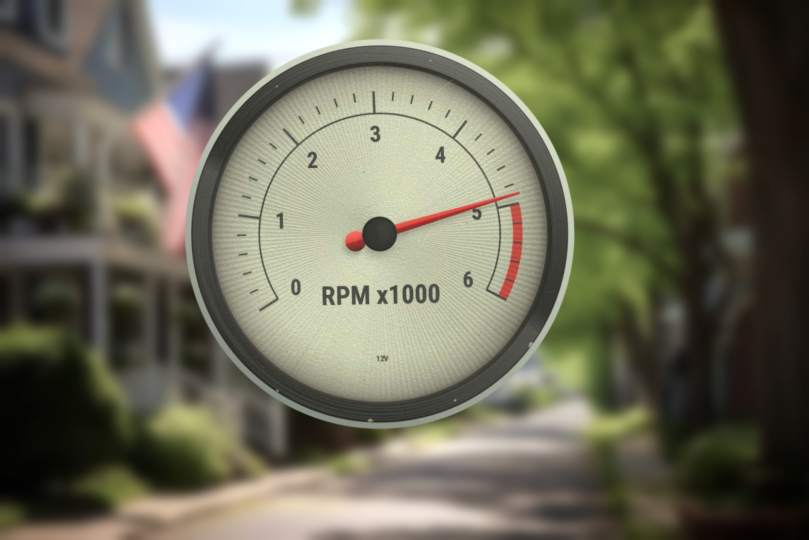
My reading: 4900,rpm
